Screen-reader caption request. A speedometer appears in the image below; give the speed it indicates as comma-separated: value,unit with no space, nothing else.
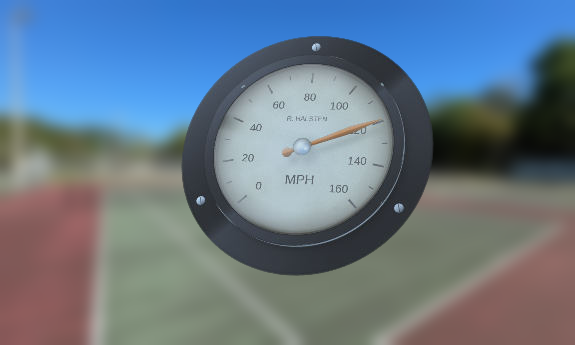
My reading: 120,mph
